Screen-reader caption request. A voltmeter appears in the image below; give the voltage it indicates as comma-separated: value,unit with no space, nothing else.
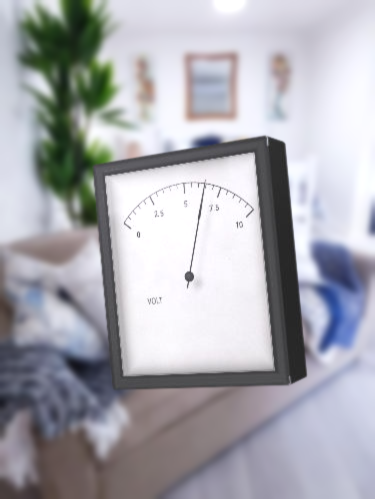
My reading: 6.5,V
